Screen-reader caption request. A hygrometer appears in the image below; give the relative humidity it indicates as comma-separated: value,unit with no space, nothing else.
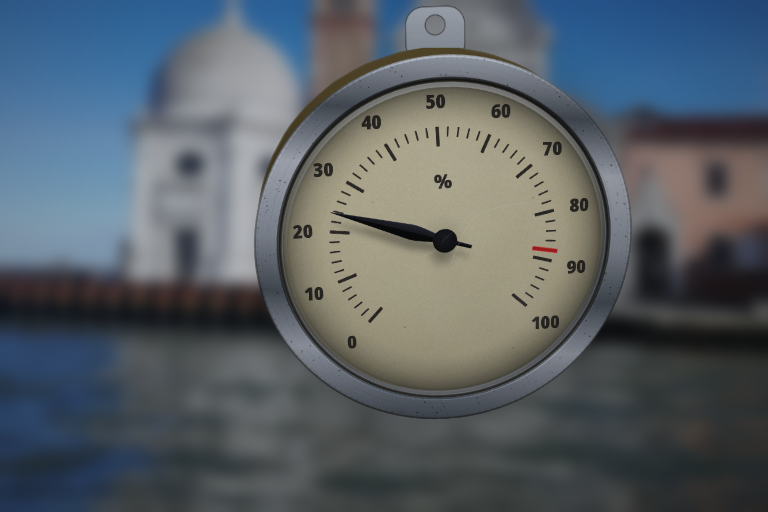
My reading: 24,%
